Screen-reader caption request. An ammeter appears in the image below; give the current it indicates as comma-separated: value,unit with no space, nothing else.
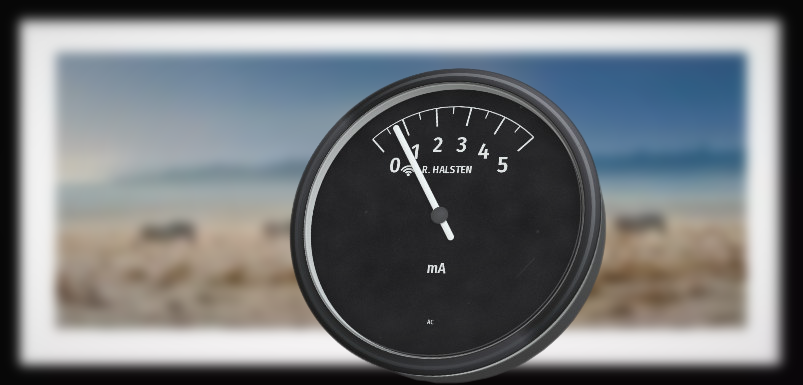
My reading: 0.75,mA
